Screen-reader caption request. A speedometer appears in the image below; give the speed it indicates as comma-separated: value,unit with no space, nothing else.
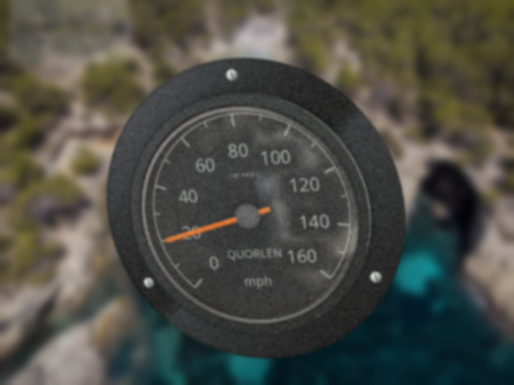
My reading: 20,mph
